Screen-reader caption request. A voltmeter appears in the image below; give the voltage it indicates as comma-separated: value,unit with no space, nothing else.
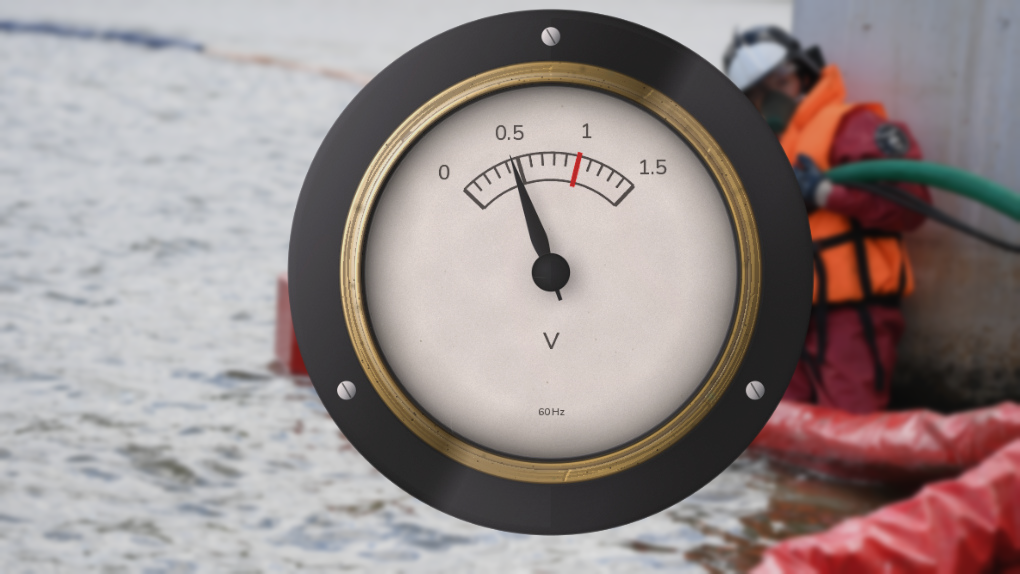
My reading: 0.45,V
